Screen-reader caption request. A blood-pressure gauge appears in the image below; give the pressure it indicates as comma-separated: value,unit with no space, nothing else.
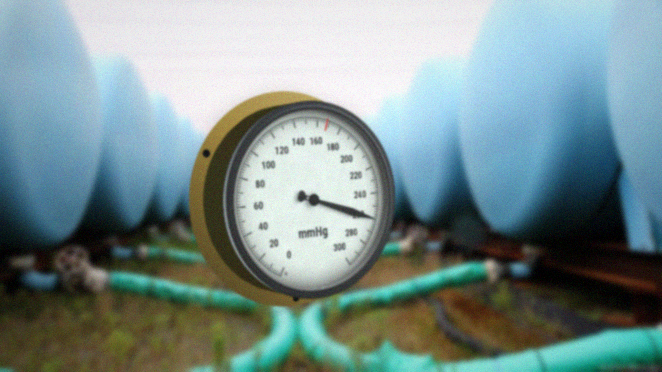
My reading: 260,mmHg
